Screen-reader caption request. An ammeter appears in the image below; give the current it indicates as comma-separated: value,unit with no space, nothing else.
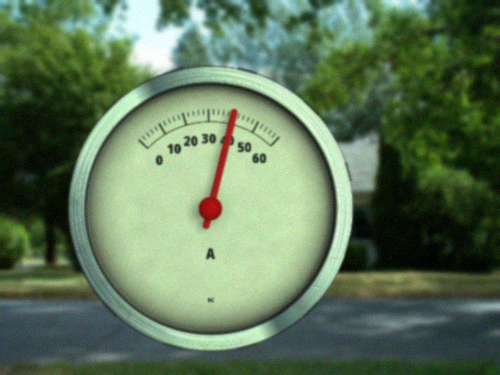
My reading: 40,A
